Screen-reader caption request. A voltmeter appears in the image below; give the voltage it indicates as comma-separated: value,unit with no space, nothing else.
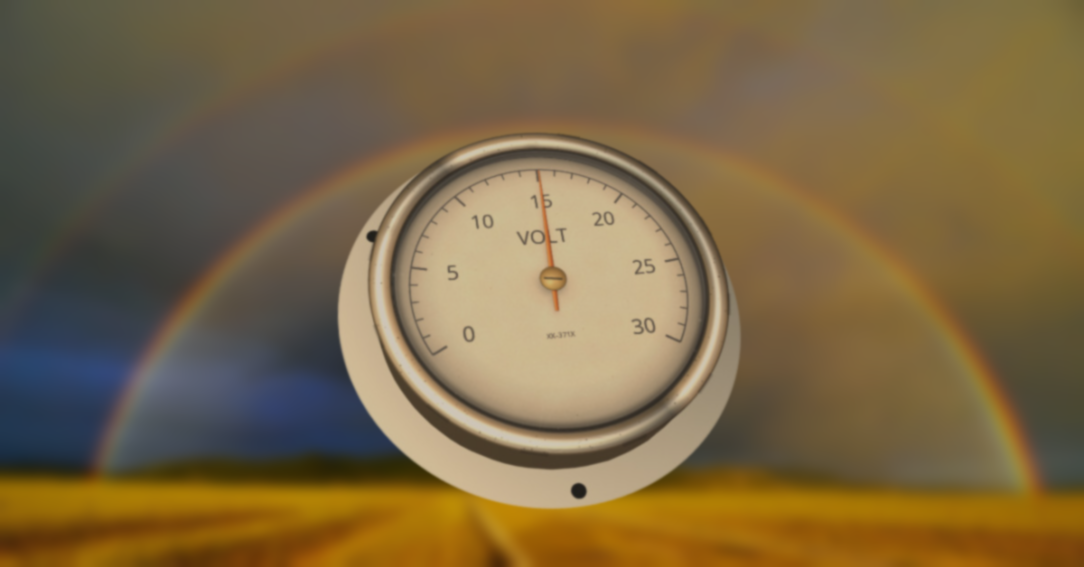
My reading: 15,V
